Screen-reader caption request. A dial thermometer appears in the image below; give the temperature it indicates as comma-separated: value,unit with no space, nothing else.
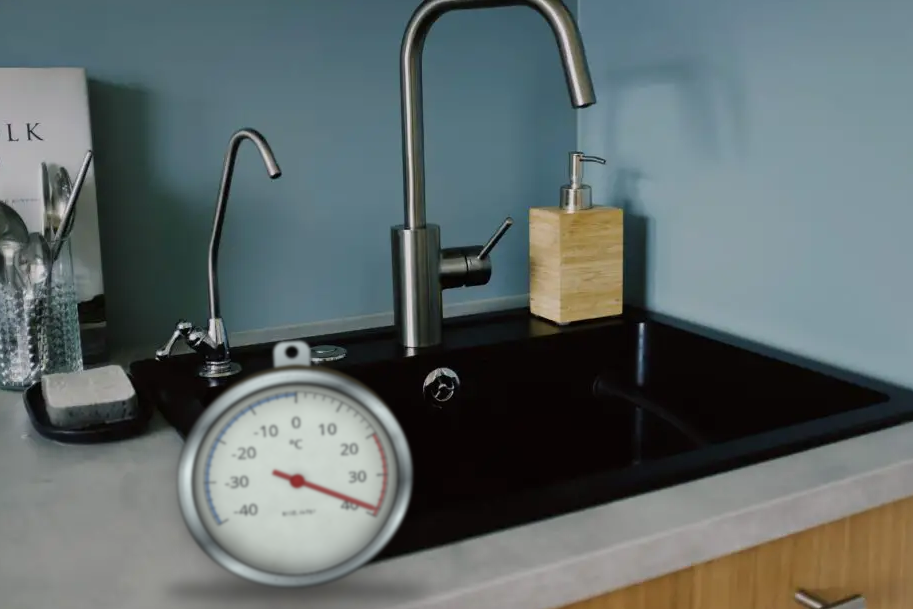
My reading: 38,°C
